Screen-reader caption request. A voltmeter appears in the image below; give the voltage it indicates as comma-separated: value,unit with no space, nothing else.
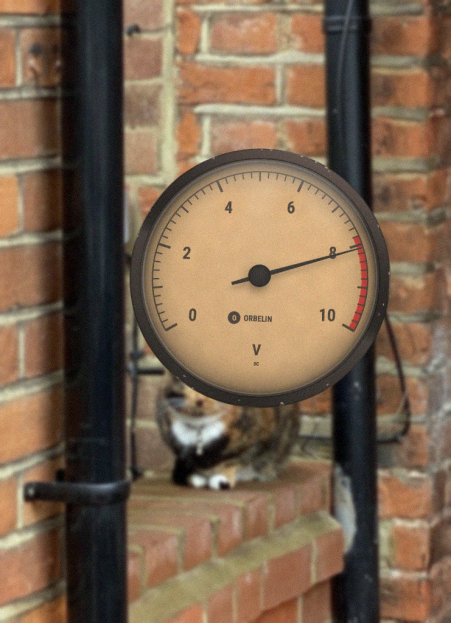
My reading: 8.1,V
